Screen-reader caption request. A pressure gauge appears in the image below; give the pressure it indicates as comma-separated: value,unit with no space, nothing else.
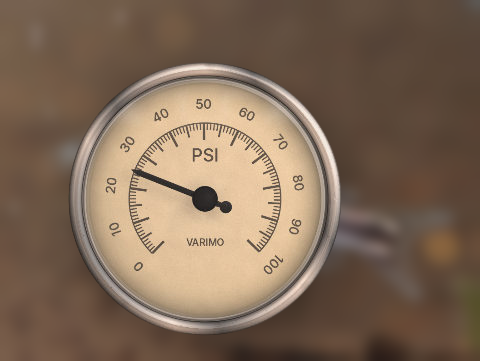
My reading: 25,psi
